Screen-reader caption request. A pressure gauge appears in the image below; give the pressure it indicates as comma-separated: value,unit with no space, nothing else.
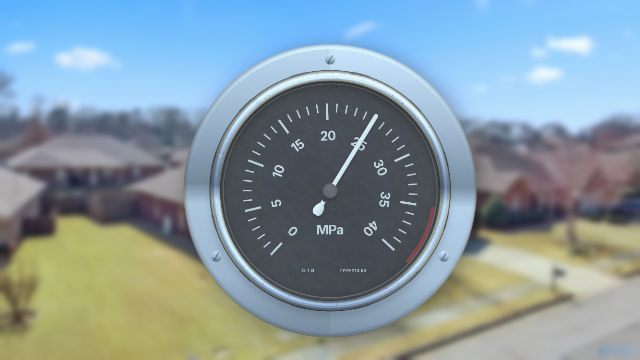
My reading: 25,MPa
